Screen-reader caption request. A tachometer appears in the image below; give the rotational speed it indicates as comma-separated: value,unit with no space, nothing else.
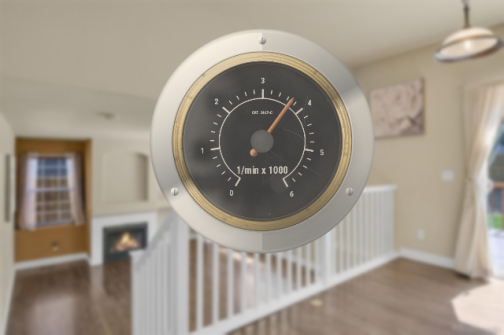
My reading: 3700,rpm
